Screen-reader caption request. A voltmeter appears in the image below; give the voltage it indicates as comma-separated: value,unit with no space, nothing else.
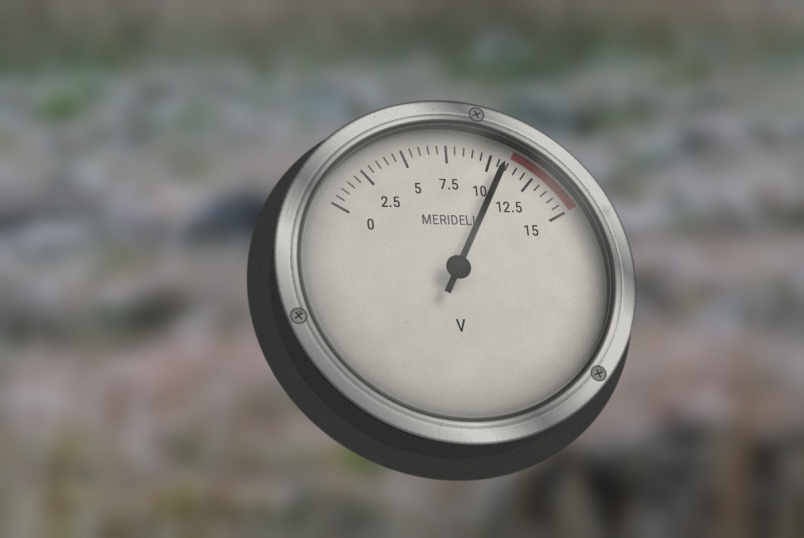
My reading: 10.75,V
